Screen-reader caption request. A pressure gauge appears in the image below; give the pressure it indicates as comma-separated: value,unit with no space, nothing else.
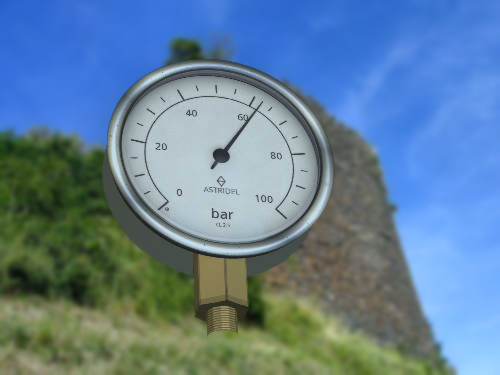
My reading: 62.5,bar
